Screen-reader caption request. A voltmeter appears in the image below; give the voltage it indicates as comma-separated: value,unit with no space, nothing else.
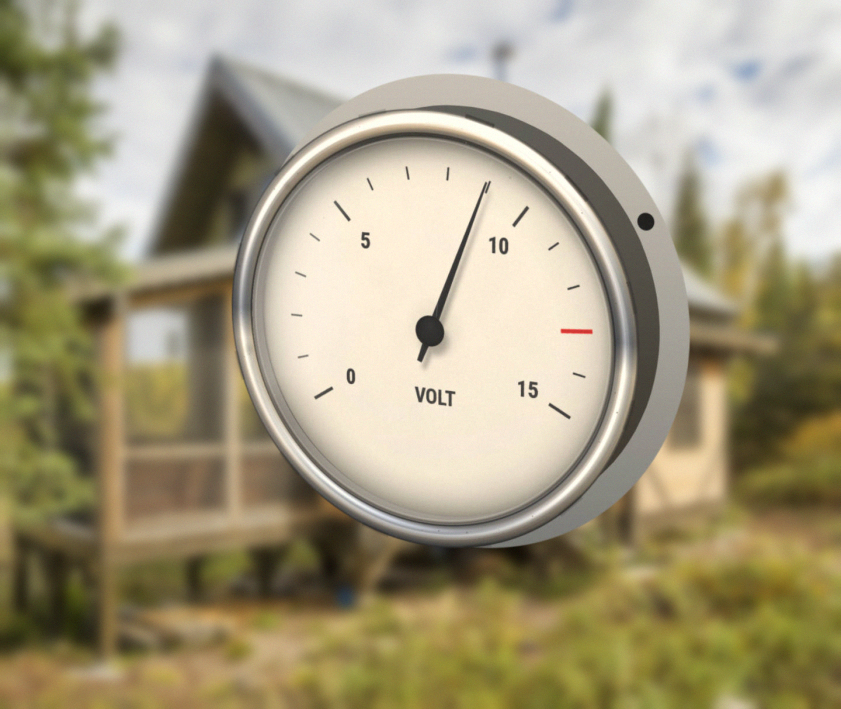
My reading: 9,V
